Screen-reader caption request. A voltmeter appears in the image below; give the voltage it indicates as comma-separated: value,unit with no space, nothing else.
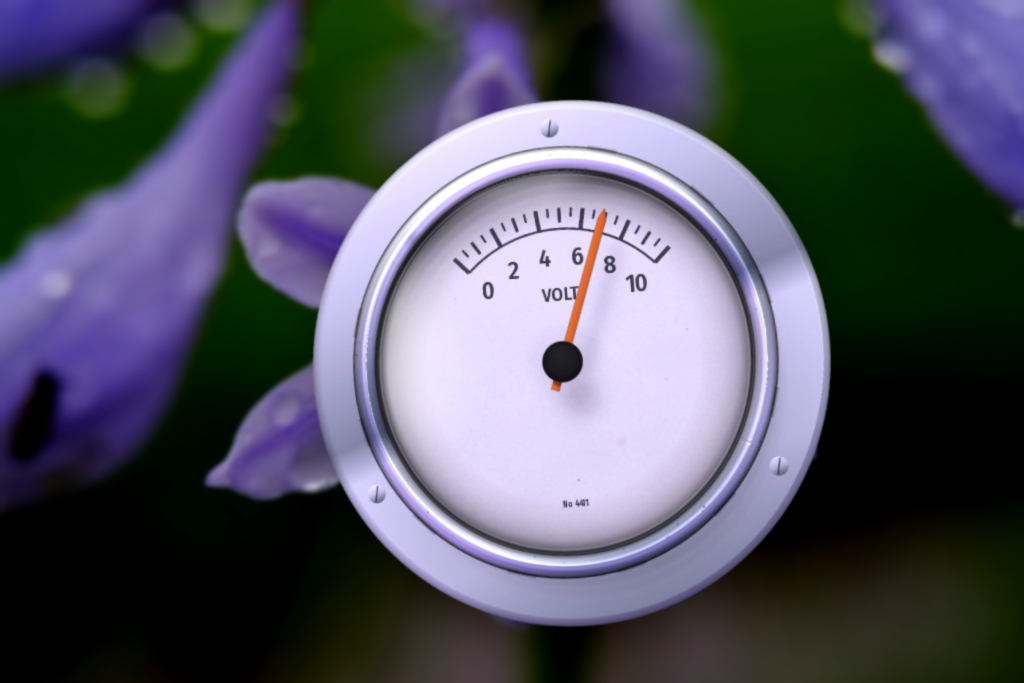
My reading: 7,V
